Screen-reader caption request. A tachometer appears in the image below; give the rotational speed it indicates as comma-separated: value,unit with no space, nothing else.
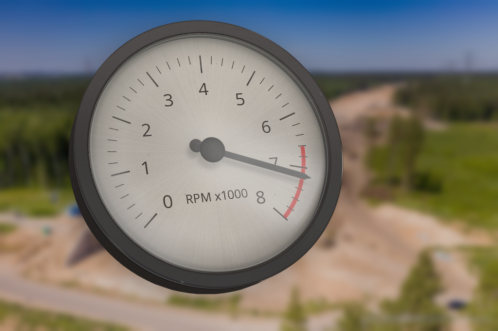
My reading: 7200,rpm
